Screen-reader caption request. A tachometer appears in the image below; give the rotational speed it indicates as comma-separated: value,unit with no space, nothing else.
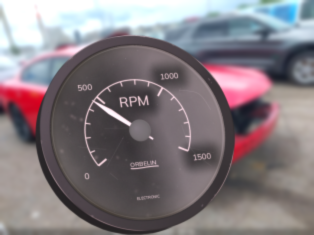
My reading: 450,rpm
